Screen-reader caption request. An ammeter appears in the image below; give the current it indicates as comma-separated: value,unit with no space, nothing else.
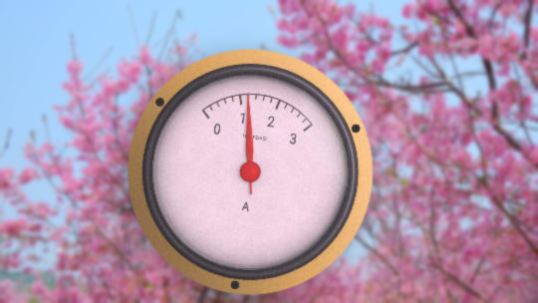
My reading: 1.2,A
